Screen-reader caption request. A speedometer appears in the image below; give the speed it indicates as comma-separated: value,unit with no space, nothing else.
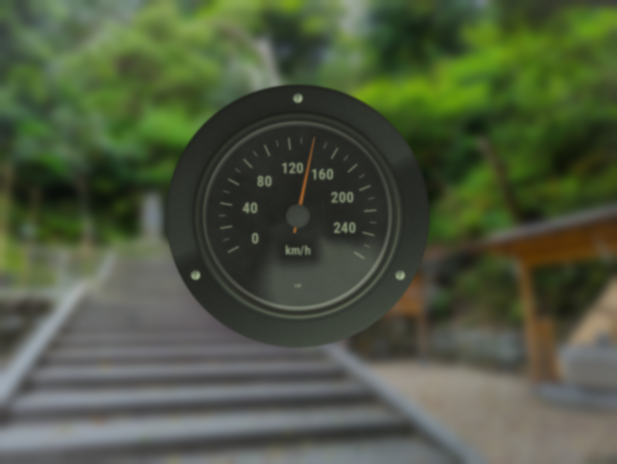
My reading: 140,km/h
